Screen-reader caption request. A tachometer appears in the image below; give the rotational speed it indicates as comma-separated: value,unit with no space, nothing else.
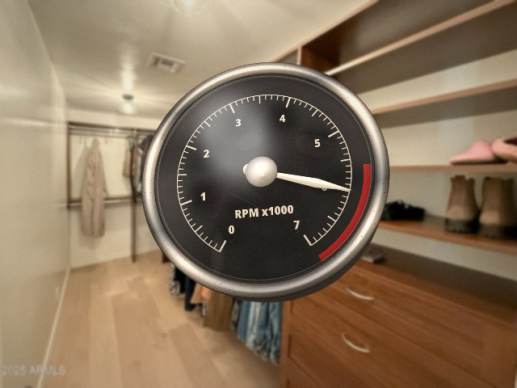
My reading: 6000,rpm
